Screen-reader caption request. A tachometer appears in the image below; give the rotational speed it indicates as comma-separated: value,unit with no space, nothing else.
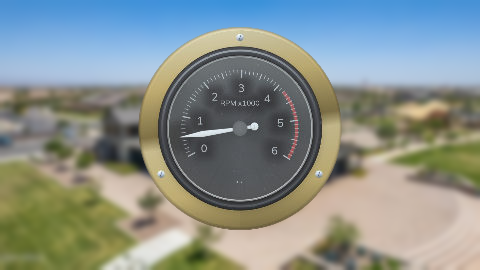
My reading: 500,rpm
